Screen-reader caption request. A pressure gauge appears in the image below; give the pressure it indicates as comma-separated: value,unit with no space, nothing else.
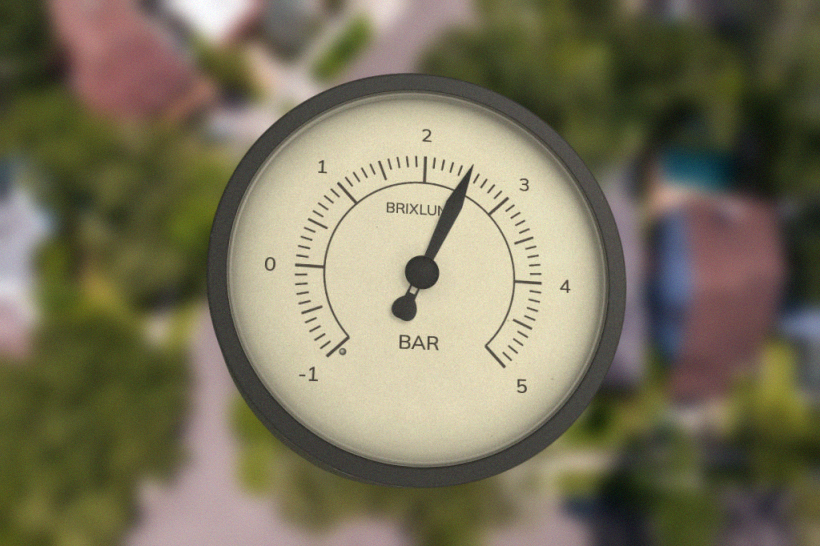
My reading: 2.5,bar
